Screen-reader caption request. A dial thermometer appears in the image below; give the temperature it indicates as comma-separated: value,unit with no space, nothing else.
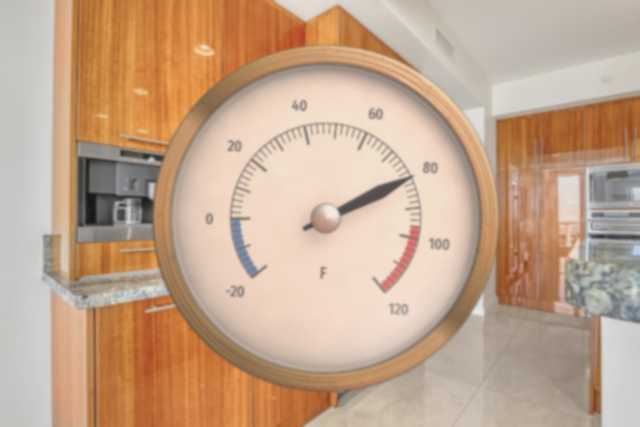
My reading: 80,°F
